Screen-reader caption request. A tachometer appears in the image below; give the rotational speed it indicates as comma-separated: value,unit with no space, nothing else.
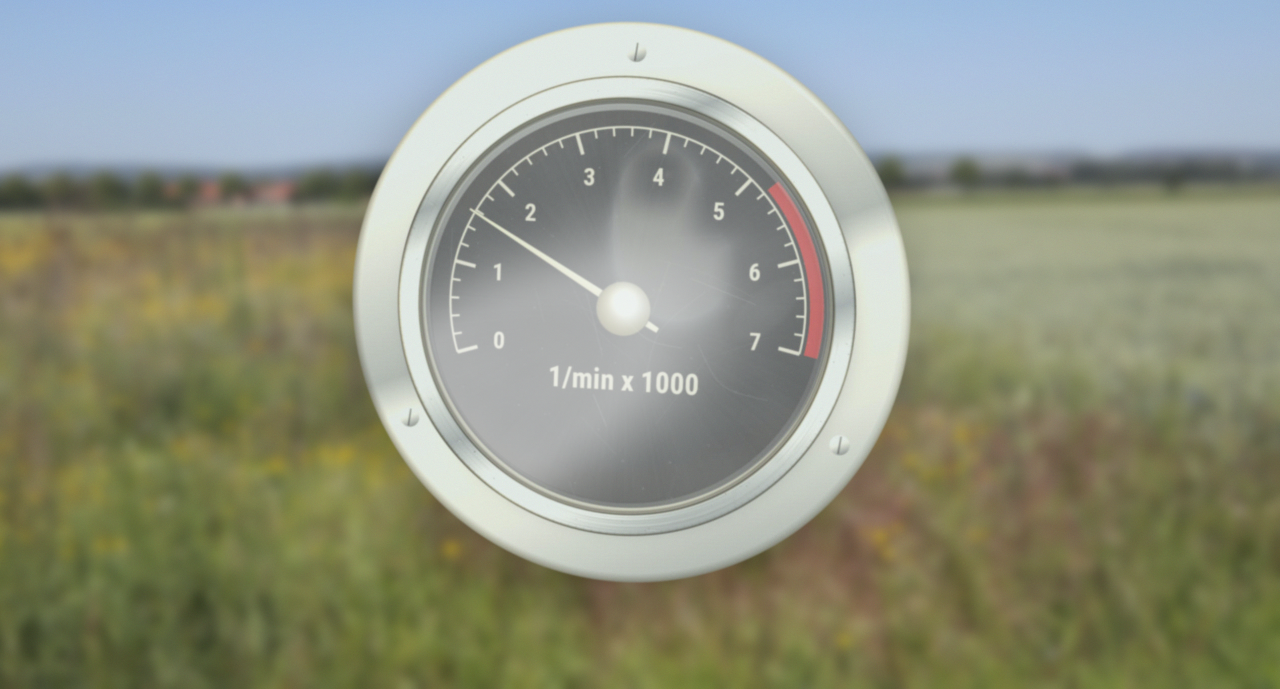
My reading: 1600,rpm
